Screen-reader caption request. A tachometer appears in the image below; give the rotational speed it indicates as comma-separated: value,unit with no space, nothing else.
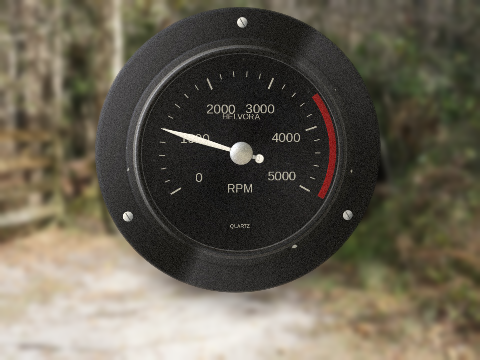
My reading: 1000,rpm
